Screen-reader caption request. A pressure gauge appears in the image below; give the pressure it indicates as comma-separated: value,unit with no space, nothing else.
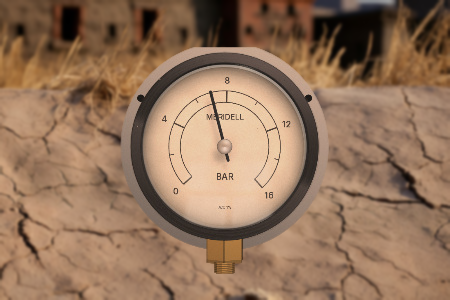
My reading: 7,bar
